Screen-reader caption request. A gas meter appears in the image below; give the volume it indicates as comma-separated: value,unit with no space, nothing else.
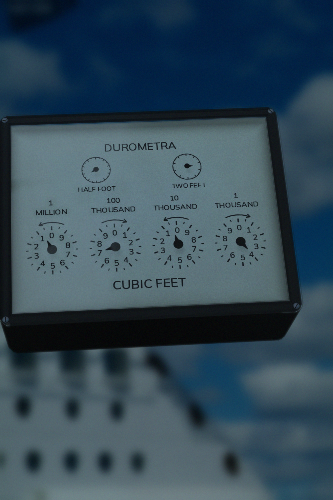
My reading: 70400,ft³
